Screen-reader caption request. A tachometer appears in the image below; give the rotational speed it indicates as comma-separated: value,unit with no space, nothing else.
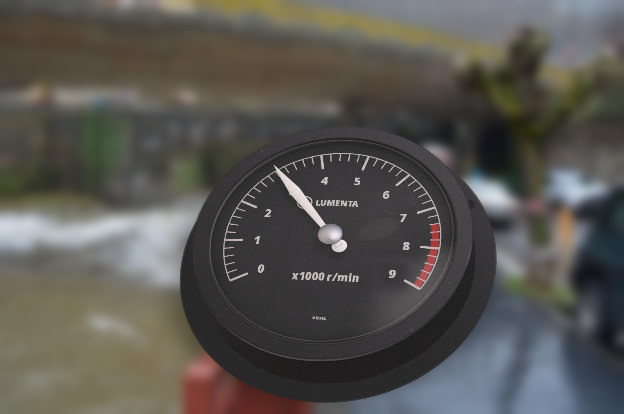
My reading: 3000,rpm
